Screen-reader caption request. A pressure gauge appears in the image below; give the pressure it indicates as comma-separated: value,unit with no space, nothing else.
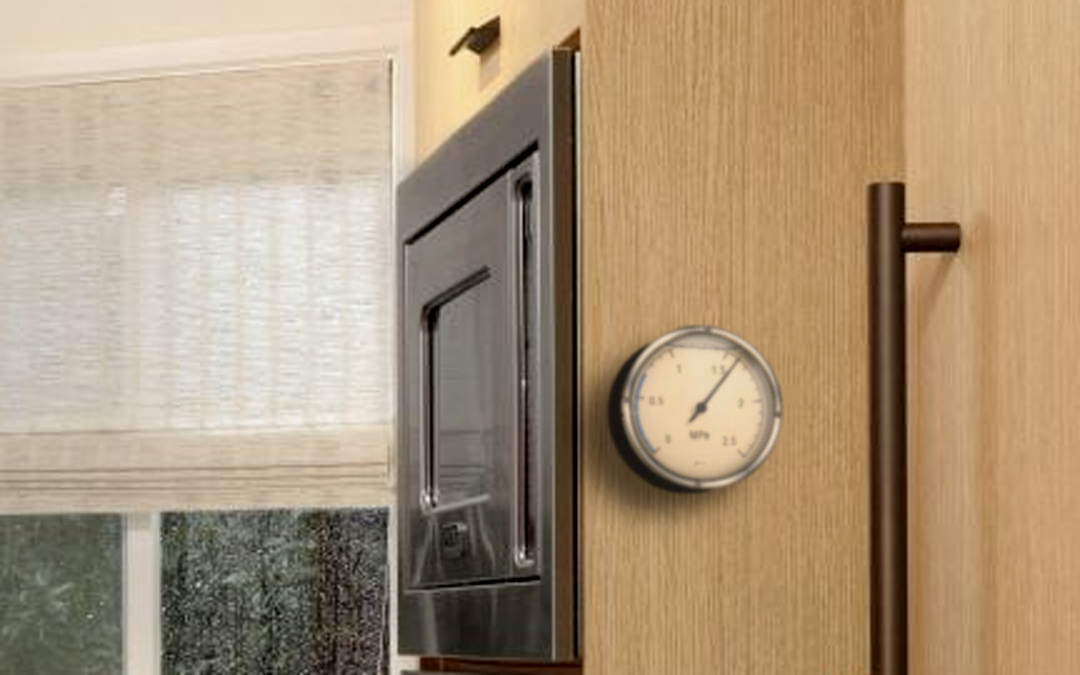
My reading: 1.6,MPa
